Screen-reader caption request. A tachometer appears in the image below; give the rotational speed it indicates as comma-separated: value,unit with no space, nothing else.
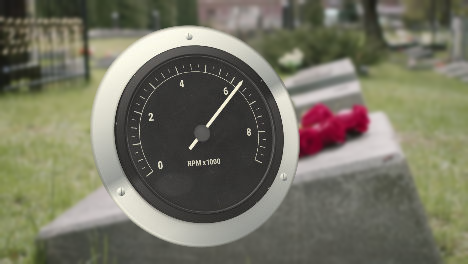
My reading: 6250,rpm
